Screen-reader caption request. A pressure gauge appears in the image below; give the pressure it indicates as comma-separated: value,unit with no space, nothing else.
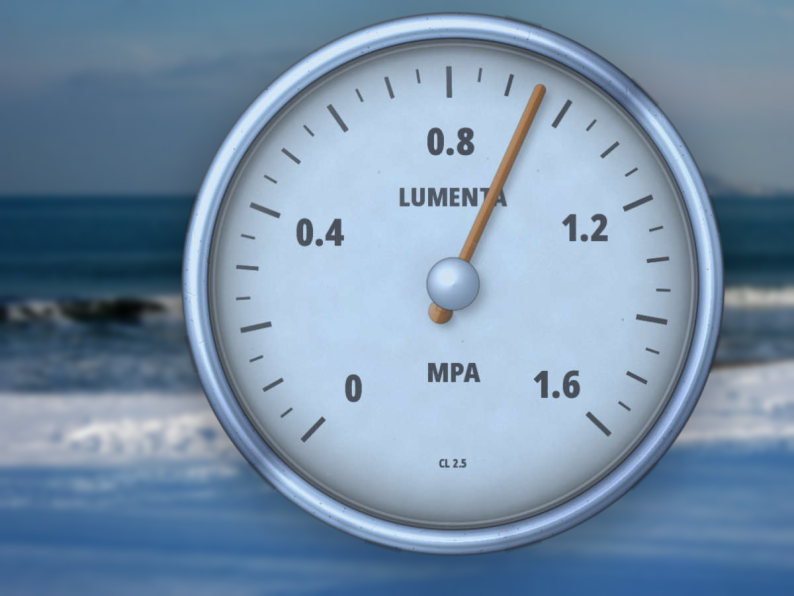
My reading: 0.95,MPa
